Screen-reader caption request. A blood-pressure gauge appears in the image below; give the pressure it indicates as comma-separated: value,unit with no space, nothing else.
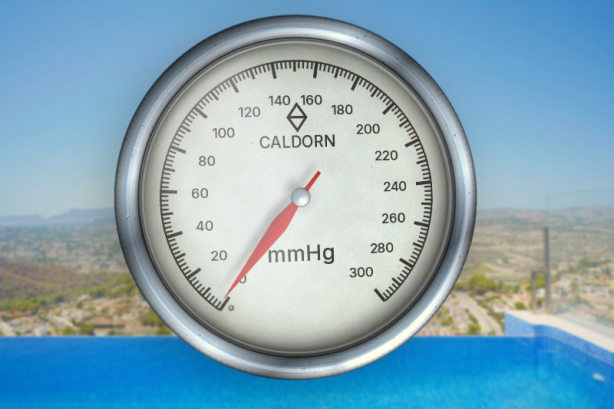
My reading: 2,mmHg
